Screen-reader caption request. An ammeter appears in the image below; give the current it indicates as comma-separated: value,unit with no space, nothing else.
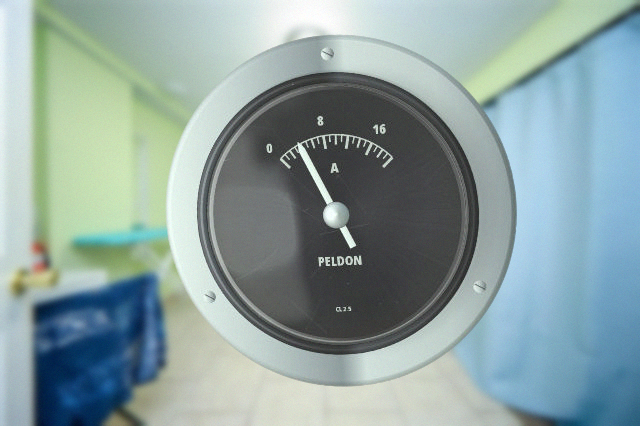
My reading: 4,A
